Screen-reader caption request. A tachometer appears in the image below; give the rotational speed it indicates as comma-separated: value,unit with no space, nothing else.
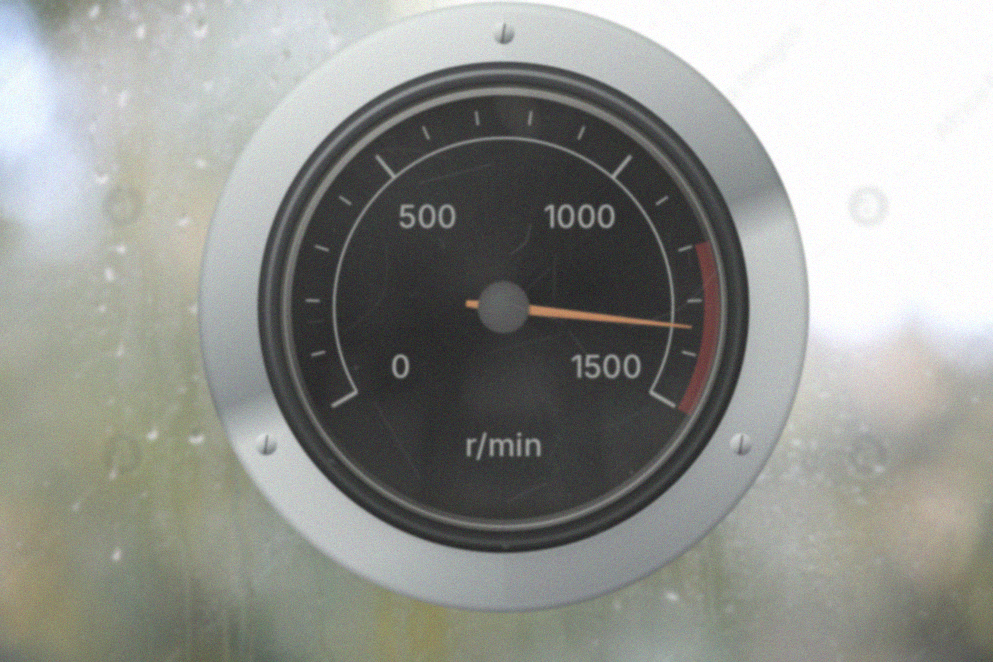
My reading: 1350,rpm
